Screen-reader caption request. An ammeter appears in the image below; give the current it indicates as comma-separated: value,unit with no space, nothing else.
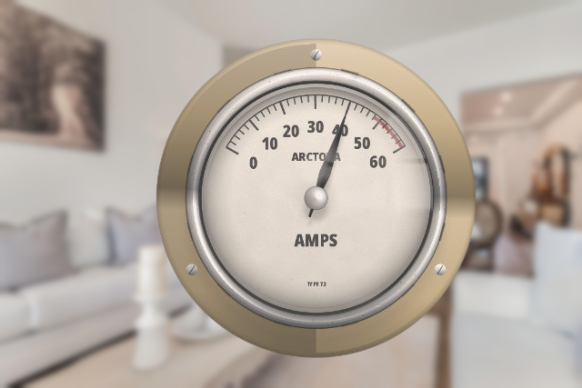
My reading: 40,A
